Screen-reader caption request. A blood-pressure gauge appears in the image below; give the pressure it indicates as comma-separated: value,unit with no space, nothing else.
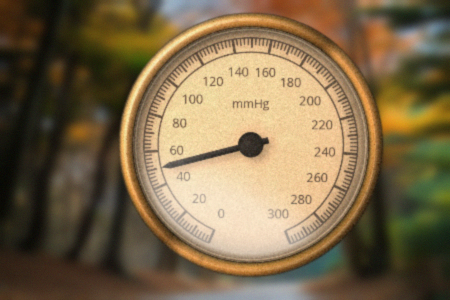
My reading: 50,mmHg
